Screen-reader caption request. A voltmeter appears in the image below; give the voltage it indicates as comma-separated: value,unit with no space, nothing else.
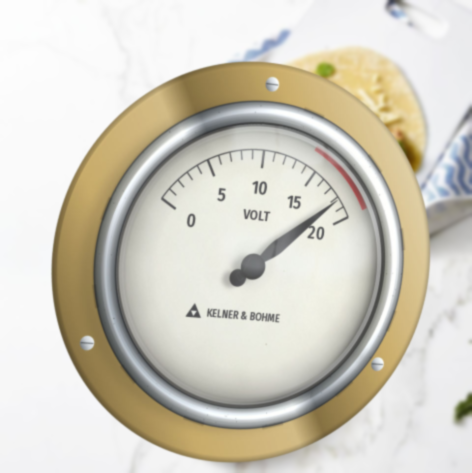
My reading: 18,V
